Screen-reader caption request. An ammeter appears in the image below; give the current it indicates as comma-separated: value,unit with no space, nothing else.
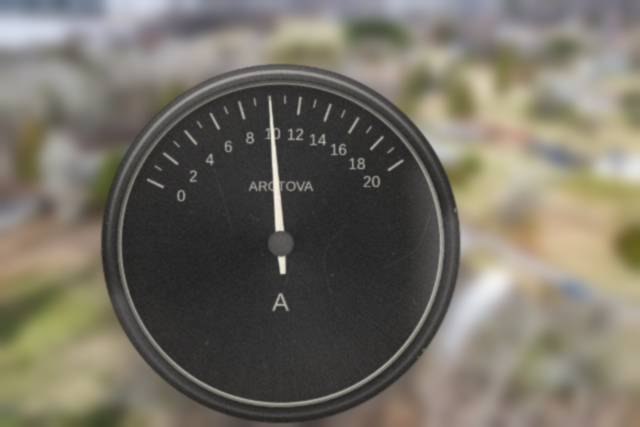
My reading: 10,A
